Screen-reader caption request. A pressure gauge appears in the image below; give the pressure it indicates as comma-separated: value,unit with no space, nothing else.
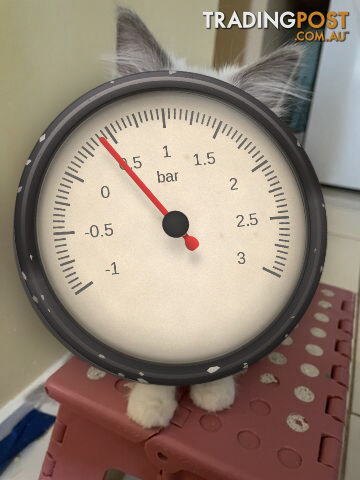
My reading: 0.4,bar
